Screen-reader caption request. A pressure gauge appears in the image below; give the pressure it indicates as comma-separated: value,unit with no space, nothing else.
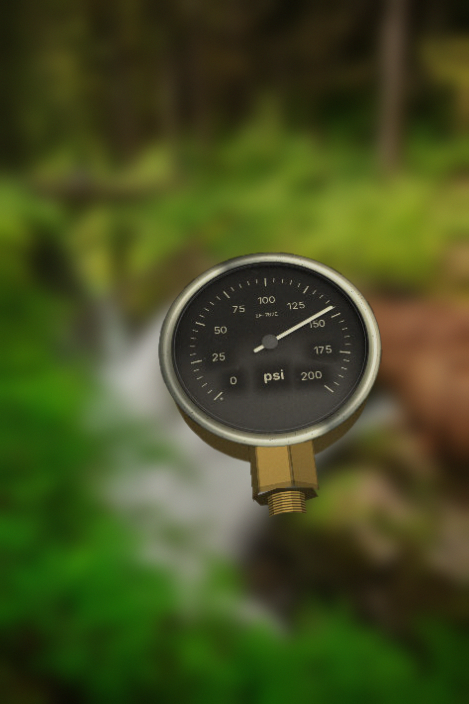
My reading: 145,psi
